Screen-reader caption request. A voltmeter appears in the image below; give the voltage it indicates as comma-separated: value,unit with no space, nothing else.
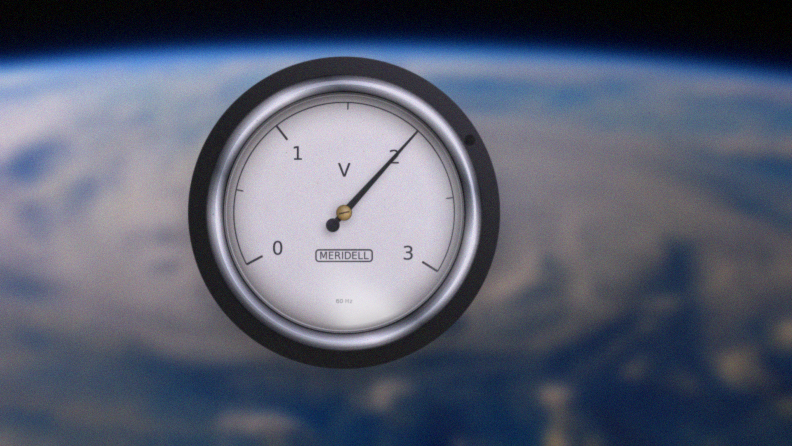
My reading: 2,V
